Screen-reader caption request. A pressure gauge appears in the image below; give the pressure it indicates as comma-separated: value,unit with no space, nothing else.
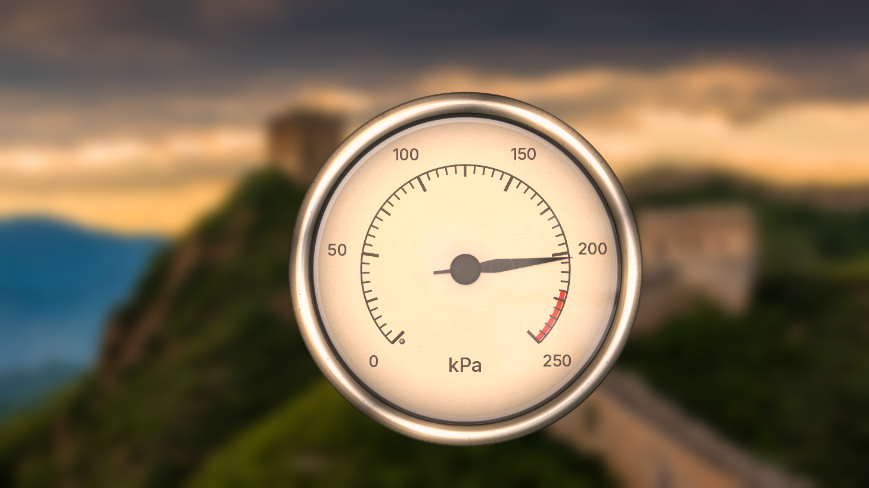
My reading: 202.5,kPa
